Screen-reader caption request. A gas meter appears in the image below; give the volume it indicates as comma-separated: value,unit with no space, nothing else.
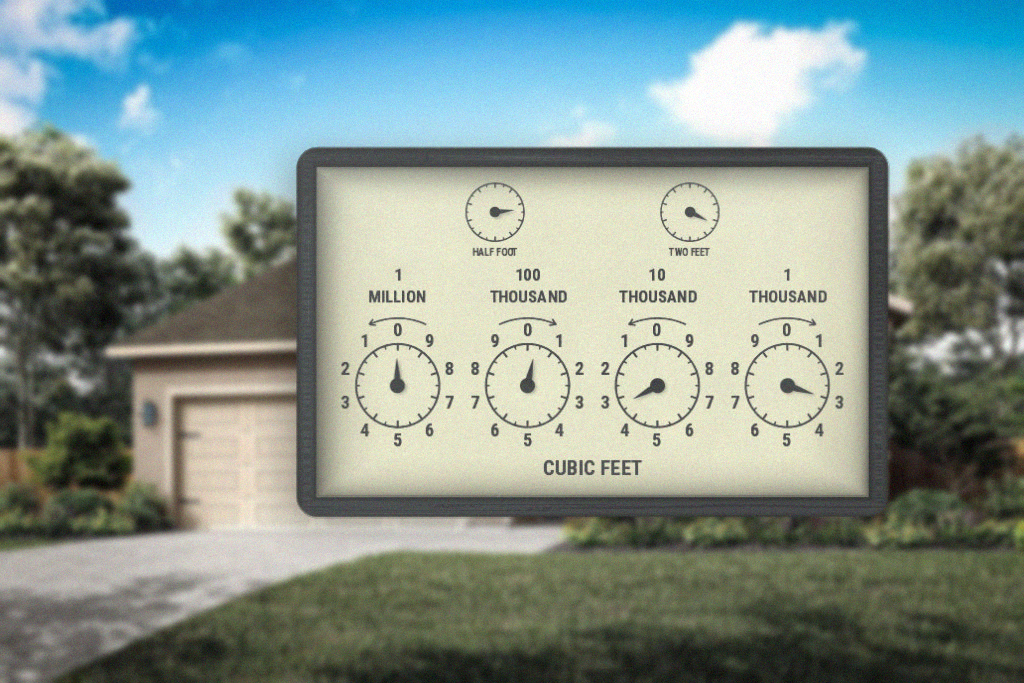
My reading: 3300,ft³
